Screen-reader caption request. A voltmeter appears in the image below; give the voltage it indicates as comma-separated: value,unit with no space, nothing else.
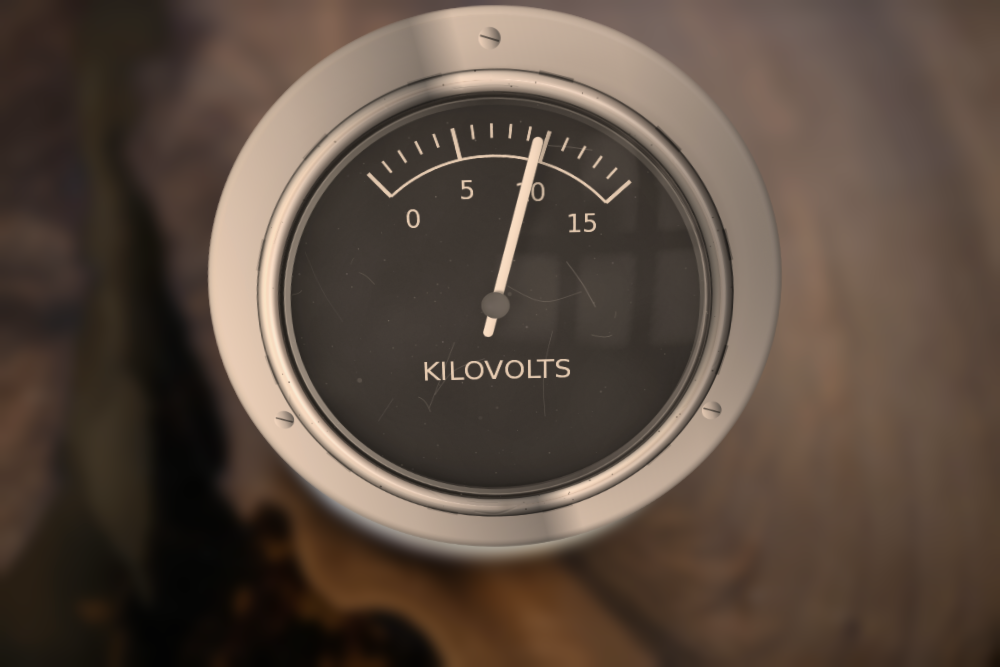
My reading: 9.5,kV
